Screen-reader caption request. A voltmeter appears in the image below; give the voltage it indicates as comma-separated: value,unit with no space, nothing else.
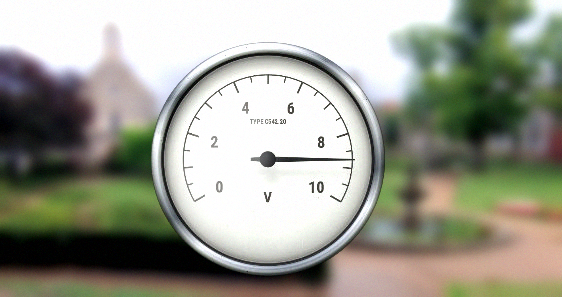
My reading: 8.75,V
